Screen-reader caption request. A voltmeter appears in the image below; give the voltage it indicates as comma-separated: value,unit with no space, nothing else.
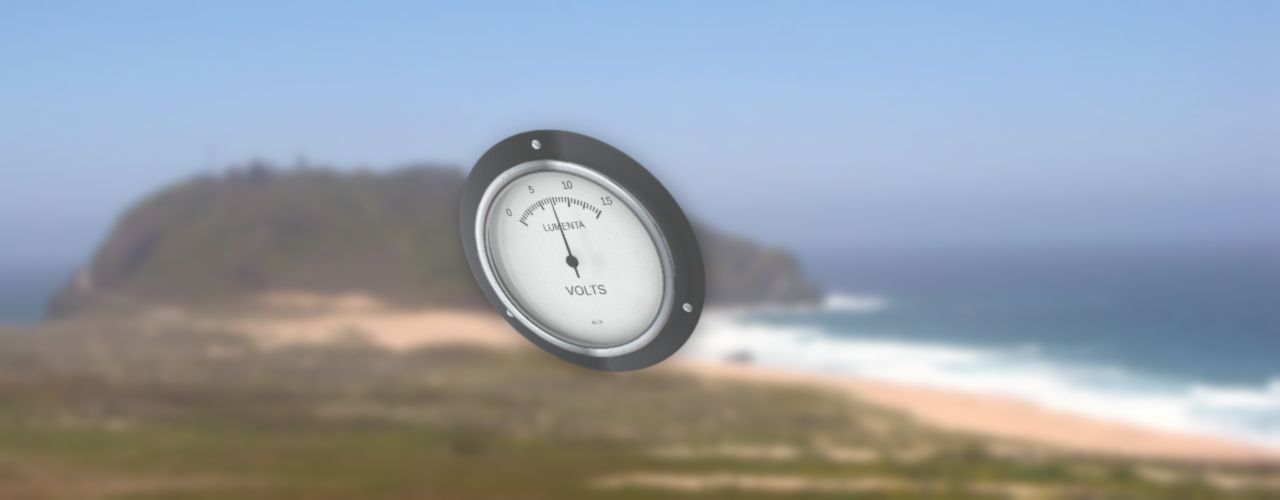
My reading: 7.5,V
